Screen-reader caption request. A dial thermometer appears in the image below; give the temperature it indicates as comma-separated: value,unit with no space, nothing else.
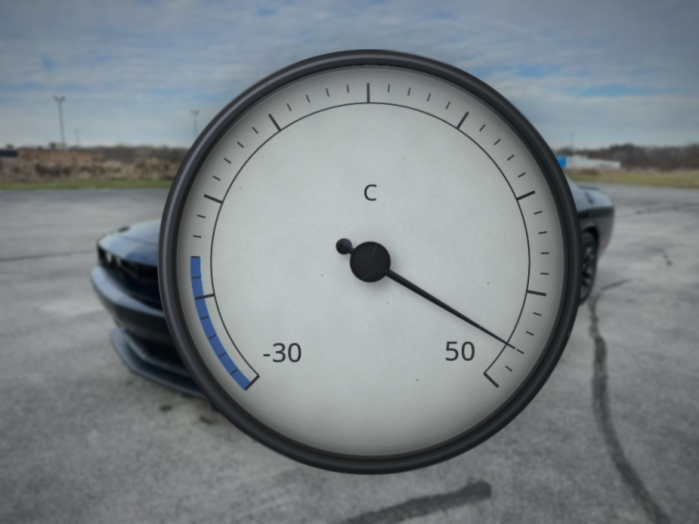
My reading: 46,°C
